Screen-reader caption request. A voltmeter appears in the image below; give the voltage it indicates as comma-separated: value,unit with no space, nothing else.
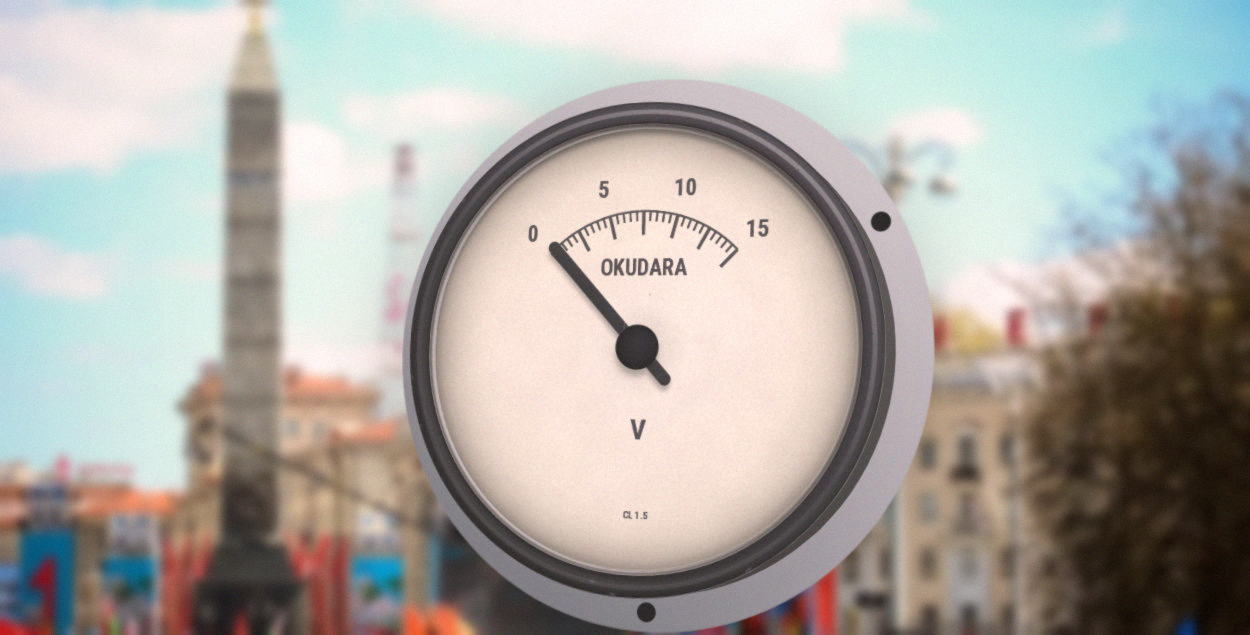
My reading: 0.5,V
